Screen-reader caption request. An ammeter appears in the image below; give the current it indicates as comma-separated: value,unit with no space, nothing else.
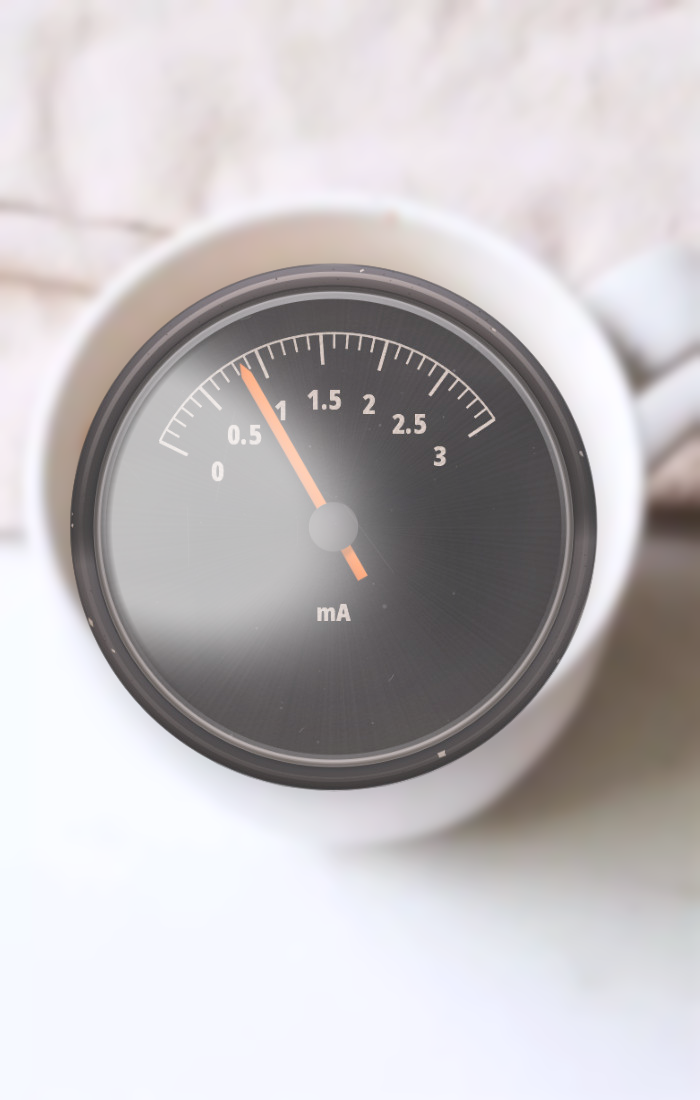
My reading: 0.85,mA
